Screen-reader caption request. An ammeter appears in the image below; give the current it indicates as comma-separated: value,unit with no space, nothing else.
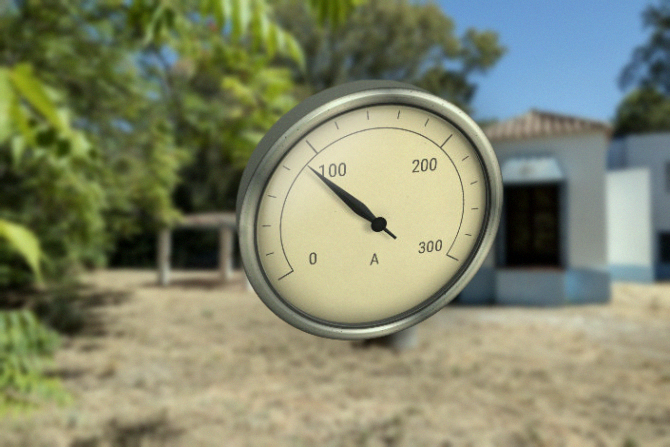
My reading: 90,A
